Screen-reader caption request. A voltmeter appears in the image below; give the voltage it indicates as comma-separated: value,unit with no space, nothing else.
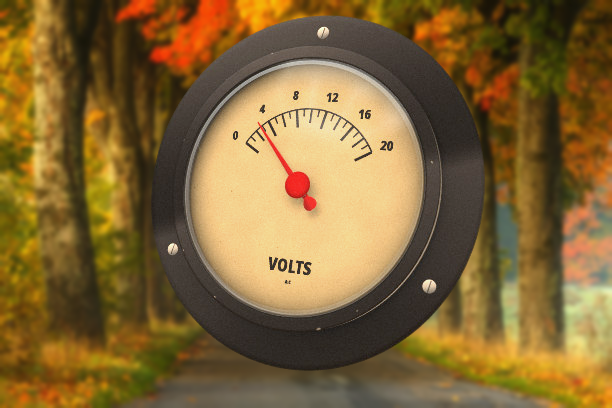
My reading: 3,V
